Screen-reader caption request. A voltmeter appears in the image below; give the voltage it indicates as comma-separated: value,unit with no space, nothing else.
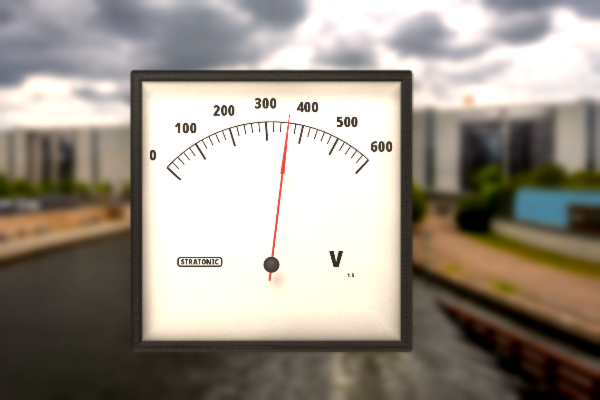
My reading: 360,V
